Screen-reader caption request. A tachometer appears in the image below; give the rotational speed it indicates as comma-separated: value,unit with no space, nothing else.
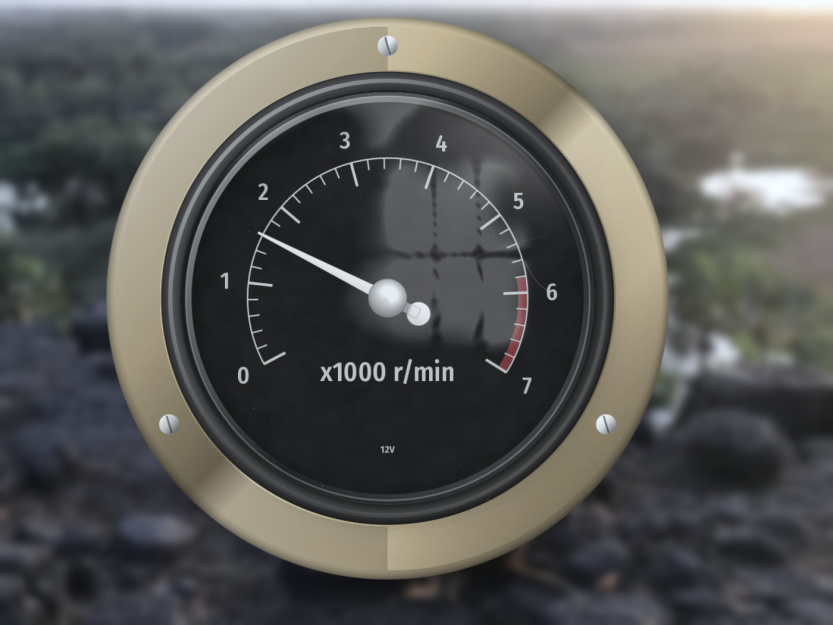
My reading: 1600,rpm
